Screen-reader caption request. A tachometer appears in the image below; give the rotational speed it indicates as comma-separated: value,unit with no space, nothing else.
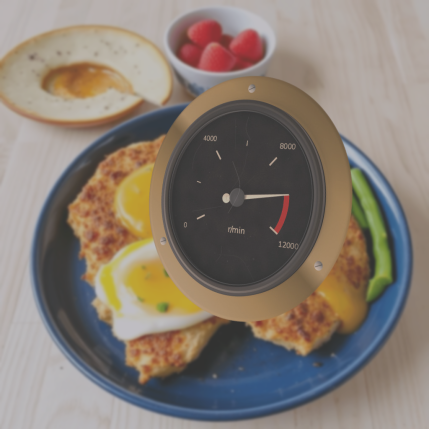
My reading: 10000,rpm
